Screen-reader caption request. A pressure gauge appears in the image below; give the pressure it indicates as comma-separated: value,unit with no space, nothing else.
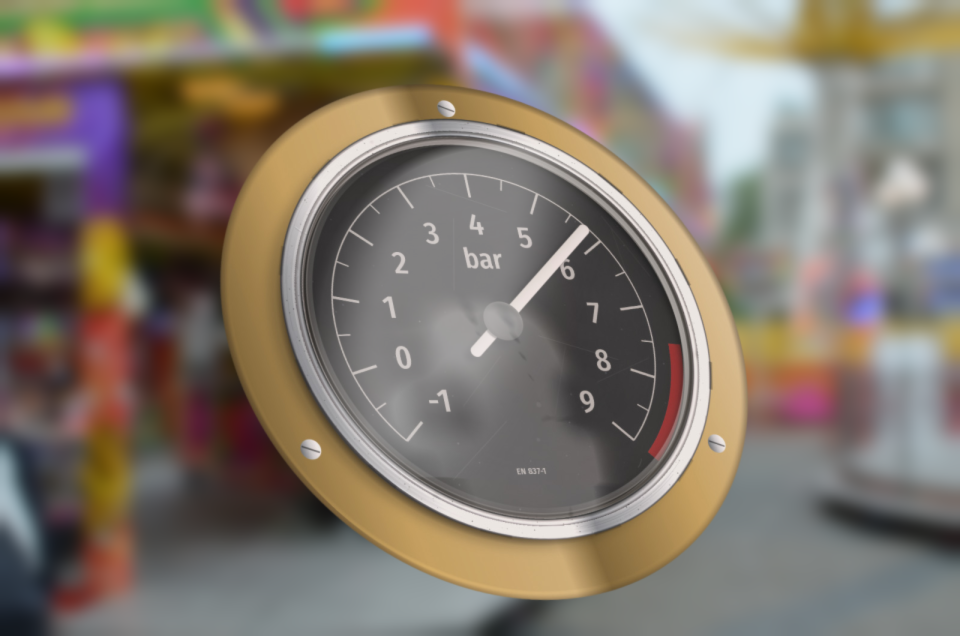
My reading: 5.75,bar
